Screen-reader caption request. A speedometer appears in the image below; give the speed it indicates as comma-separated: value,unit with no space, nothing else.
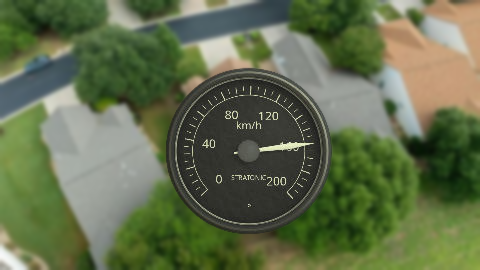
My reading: 160,km/h
